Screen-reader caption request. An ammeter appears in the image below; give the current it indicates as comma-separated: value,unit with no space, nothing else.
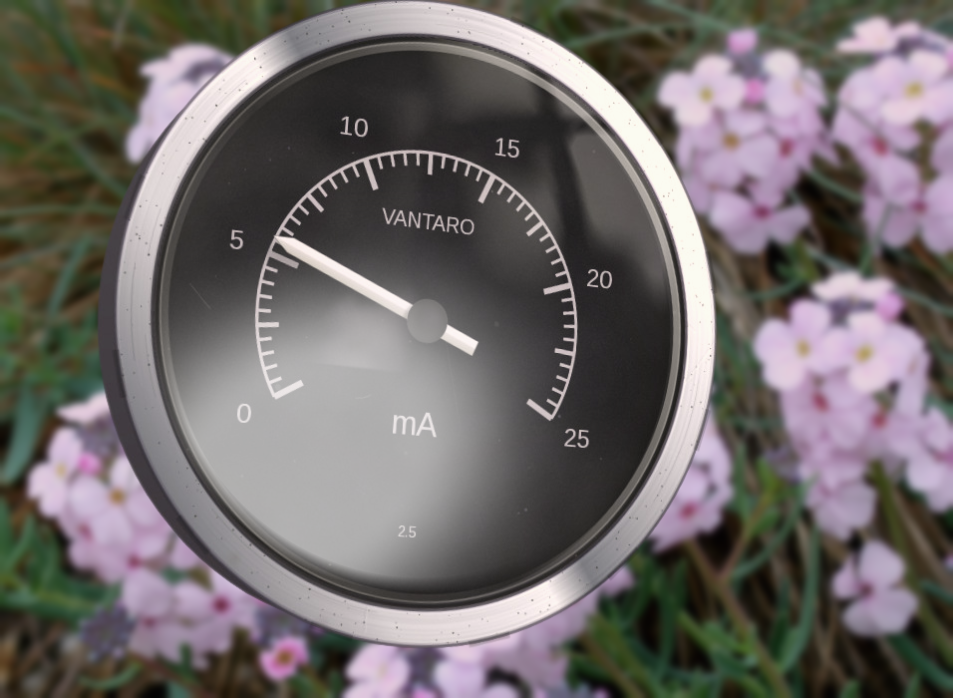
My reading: 5.5,mA
